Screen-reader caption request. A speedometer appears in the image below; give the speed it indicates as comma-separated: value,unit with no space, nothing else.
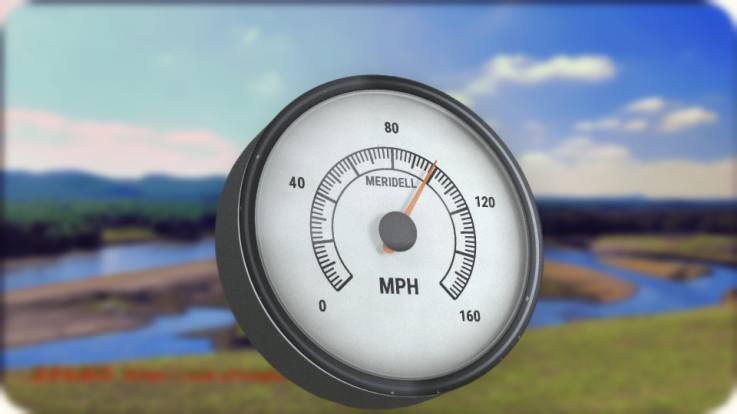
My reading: 98,mph
